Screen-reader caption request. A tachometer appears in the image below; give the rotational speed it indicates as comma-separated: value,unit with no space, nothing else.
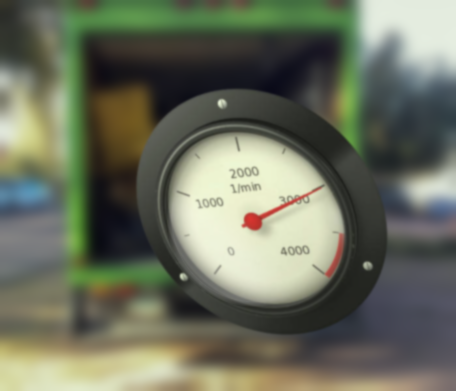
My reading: 3000,rpm
